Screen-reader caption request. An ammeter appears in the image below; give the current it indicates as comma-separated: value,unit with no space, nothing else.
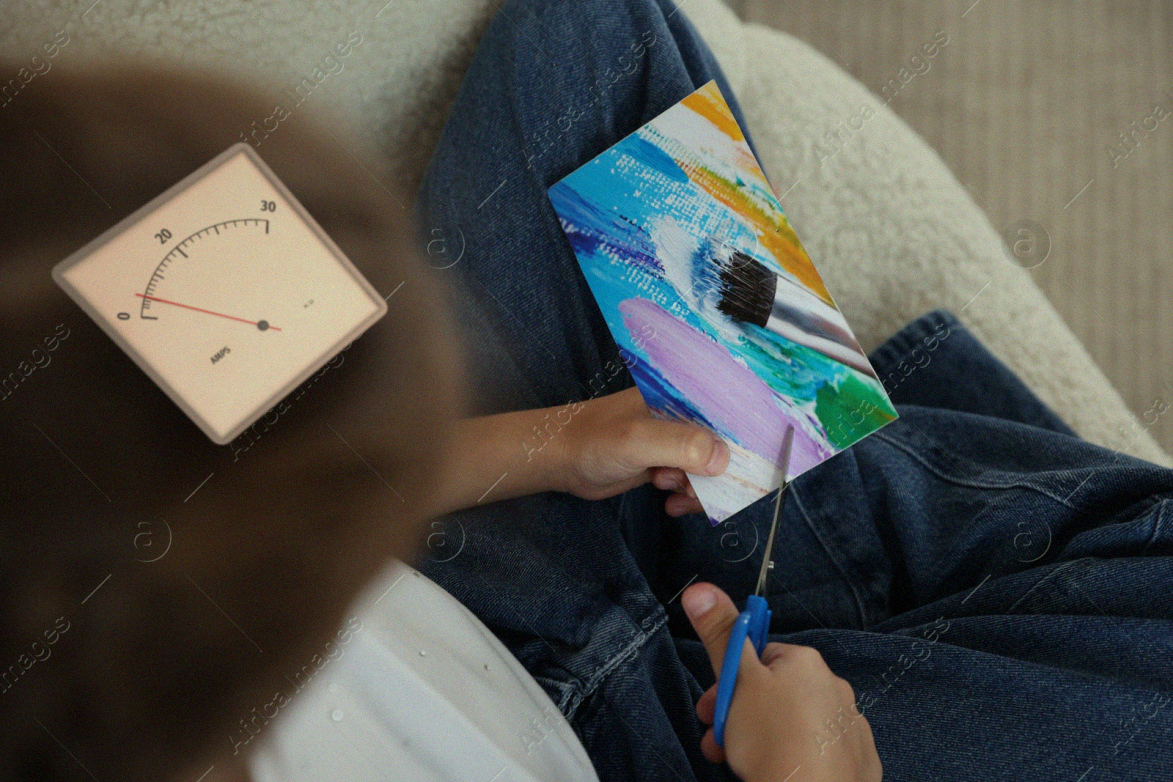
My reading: 10,A
